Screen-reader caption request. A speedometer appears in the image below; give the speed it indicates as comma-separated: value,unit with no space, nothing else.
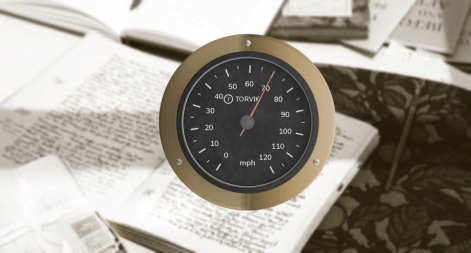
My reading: 70,mph
